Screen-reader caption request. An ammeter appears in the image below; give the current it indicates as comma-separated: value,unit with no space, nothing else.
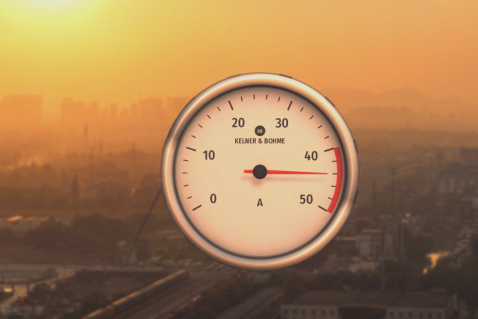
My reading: 44,A
